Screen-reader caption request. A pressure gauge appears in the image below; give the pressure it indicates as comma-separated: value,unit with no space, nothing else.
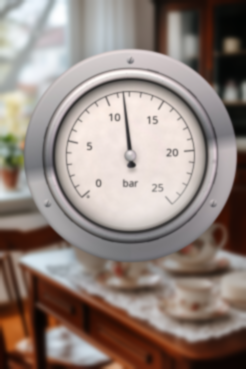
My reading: 11.5,bar
